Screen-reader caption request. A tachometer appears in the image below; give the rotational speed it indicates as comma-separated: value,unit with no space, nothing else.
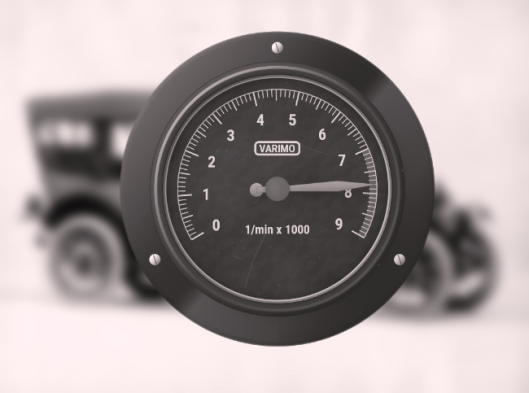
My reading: 7800,rpm
